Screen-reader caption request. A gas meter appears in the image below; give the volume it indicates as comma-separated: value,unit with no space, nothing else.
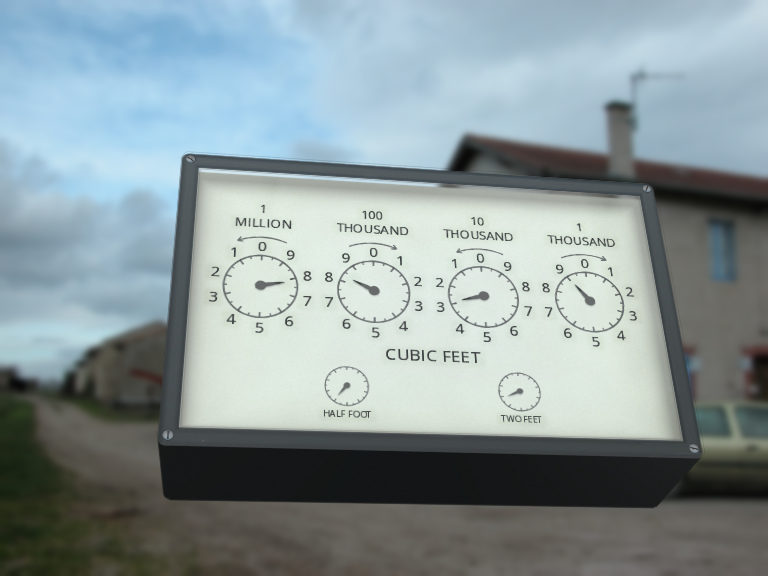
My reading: 782900,ft³
